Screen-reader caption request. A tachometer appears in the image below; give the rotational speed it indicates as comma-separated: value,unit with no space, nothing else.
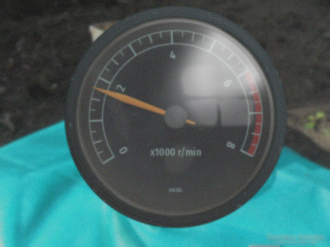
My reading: 1750,rpm
